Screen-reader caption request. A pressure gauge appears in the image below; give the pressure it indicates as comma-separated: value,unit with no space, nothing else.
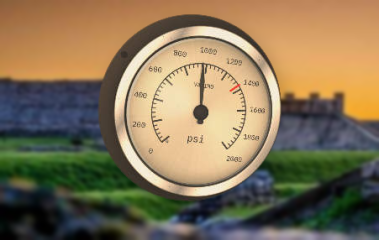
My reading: 960,psi
